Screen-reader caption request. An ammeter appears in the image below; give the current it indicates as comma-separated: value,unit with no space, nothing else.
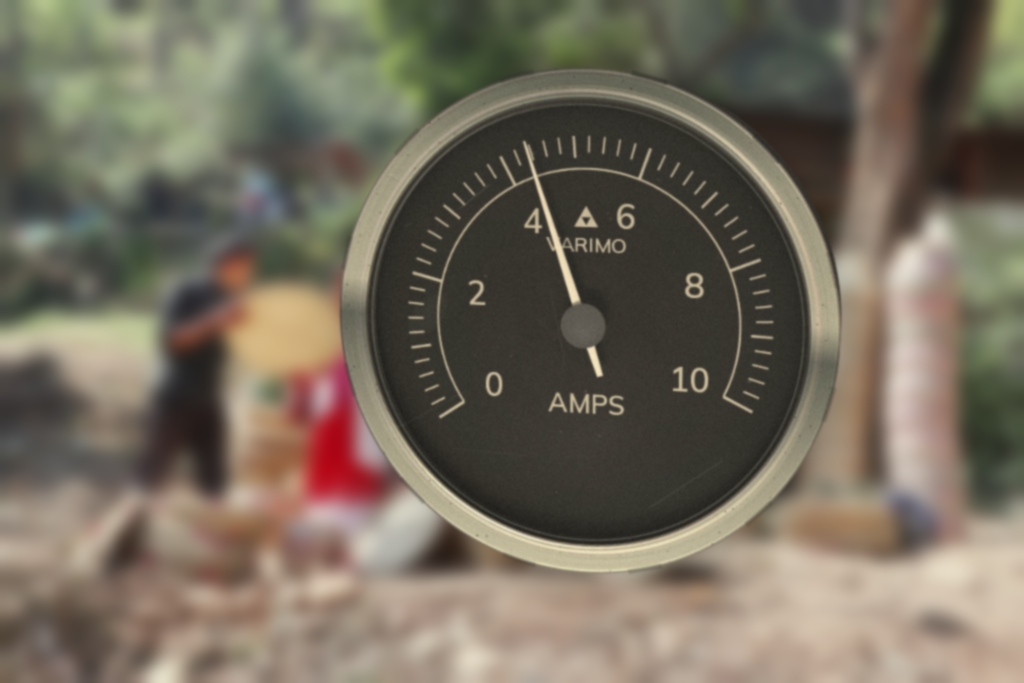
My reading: 4.4,A
